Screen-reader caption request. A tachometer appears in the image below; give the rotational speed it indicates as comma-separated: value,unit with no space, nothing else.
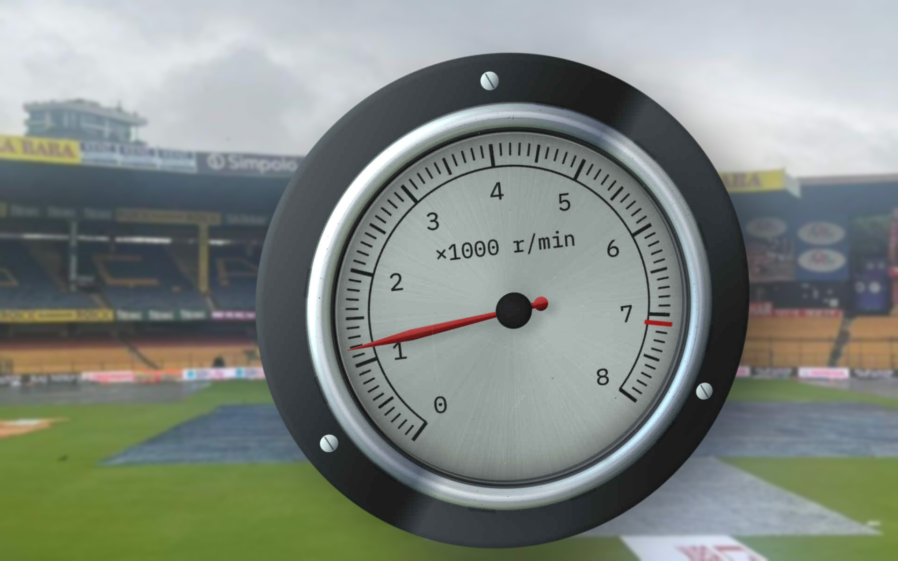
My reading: 1200,rpm
